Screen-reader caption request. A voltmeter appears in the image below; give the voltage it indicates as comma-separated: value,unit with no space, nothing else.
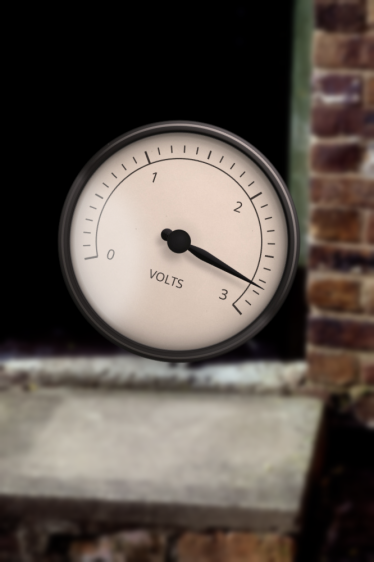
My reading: 2.75,V
